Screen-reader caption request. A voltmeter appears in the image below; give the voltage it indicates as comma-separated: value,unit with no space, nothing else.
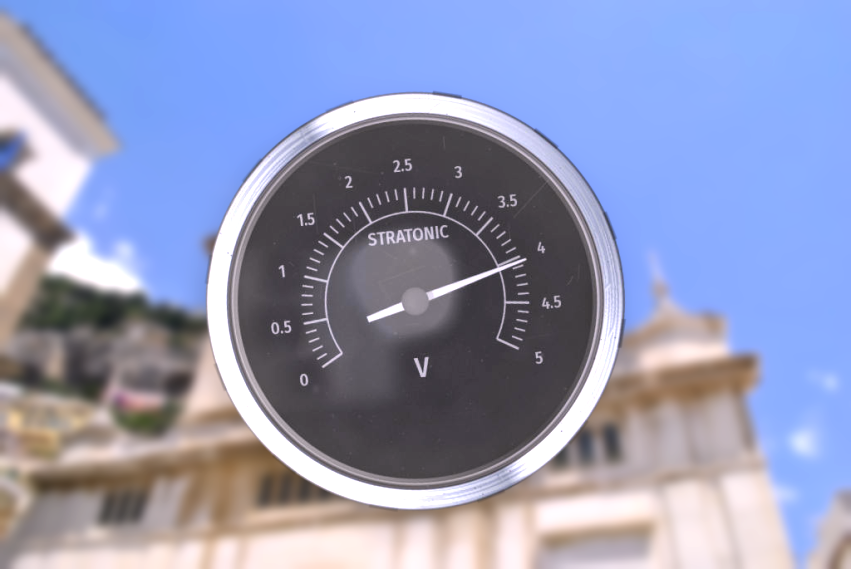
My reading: 4.05,V
